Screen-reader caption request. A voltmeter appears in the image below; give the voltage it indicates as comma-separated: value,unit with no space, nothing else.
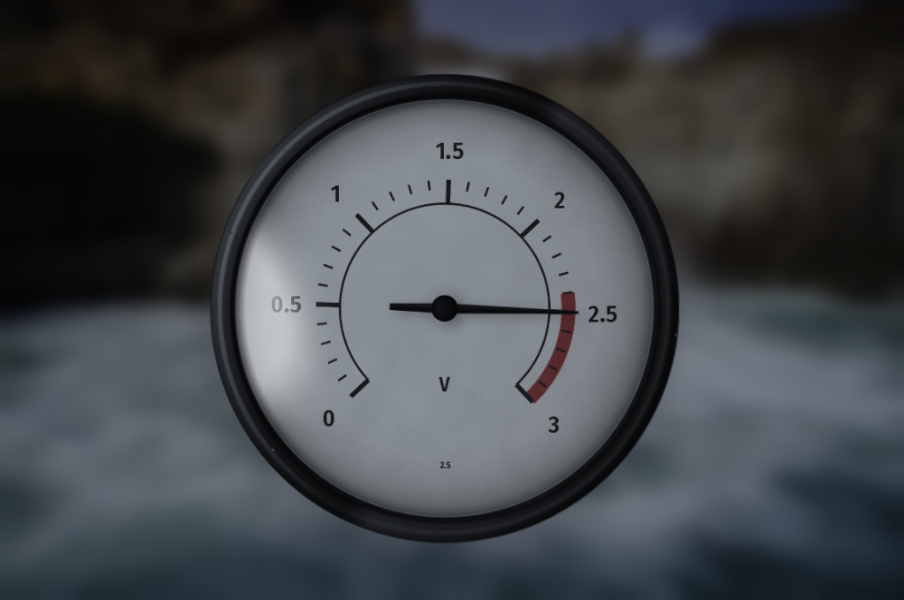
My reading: 2.5,V
